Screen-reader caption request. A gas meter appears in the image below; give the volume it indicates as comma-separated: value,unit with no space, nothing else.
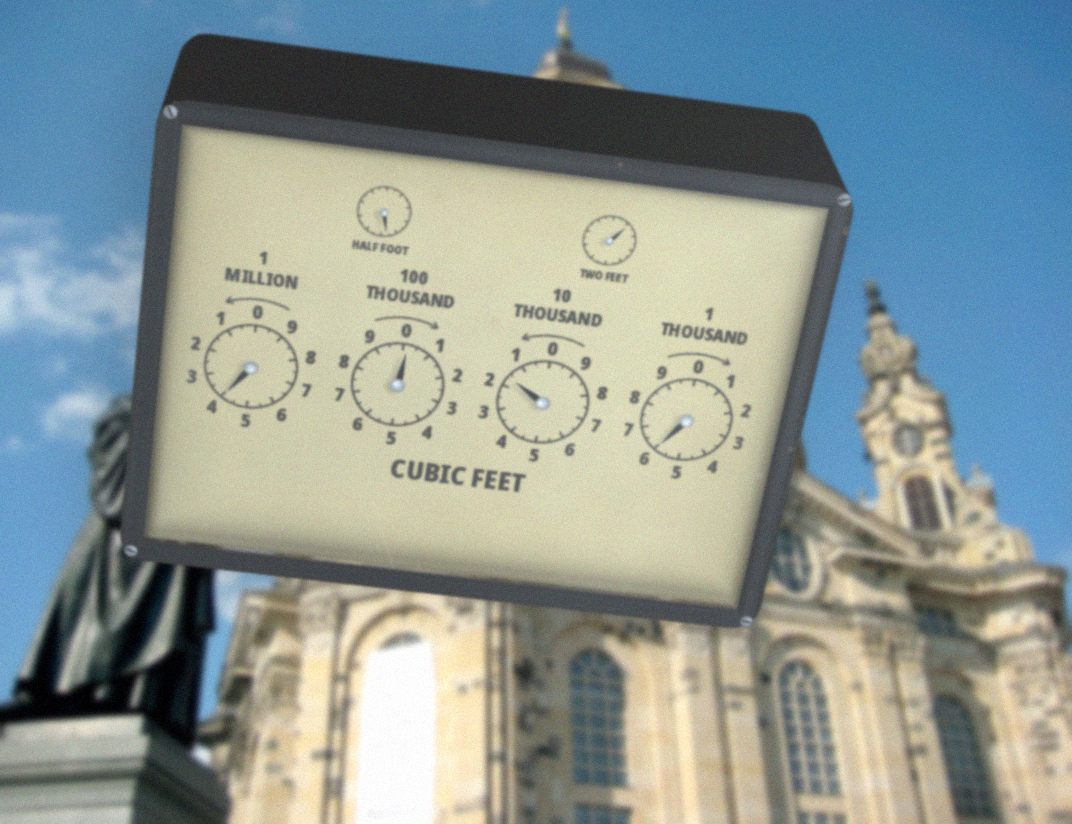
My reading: 401600,ft³
